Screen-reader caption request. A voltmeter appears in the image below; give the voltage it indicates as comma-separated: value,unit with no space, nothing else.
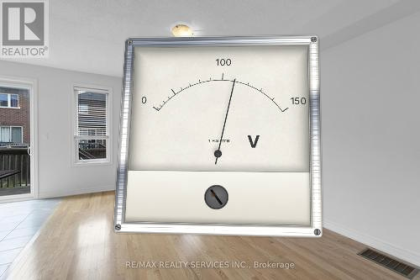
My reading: 110,V
